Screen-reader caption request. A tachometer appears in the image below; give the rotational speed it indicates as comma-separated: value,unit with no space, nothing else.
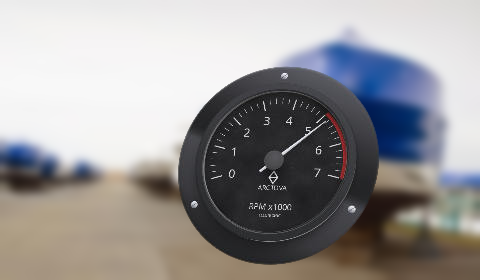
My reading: 5200,rpm
